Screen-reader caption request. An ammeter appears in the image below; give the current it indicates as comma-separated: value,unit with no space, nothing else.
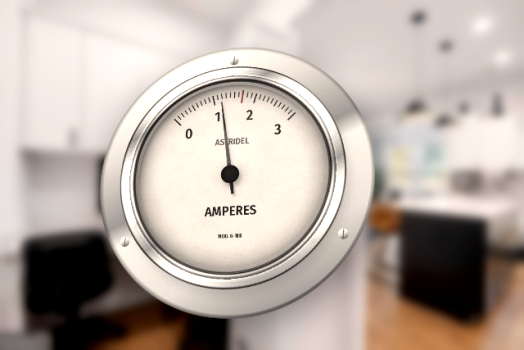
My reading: 1.2,A
